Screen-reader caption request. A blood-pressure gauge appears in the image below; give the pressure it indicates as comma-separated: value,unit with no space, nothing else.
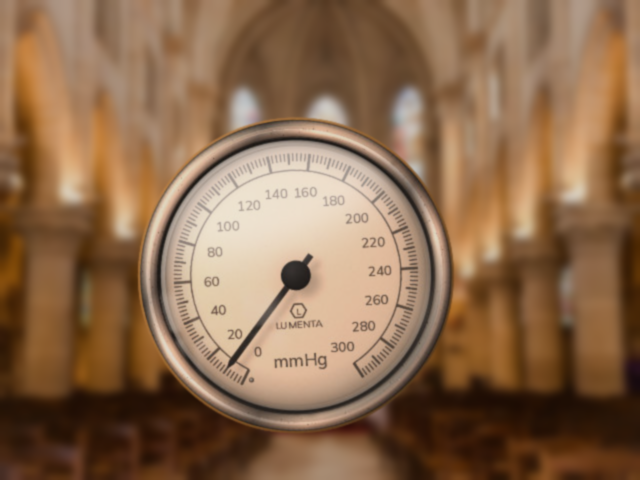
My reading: 10,mmHg
